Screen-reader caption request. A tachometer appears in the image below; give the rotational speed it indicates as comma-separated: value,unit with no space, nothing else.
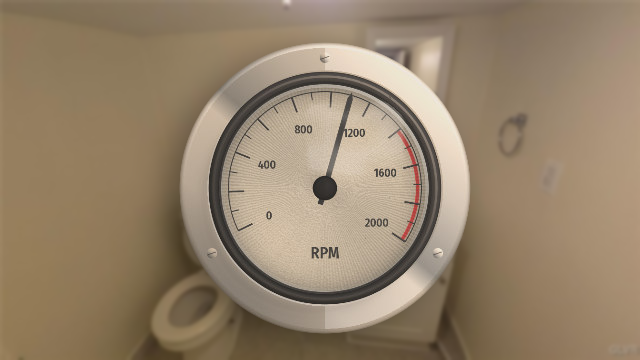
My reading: 1100,rpm
